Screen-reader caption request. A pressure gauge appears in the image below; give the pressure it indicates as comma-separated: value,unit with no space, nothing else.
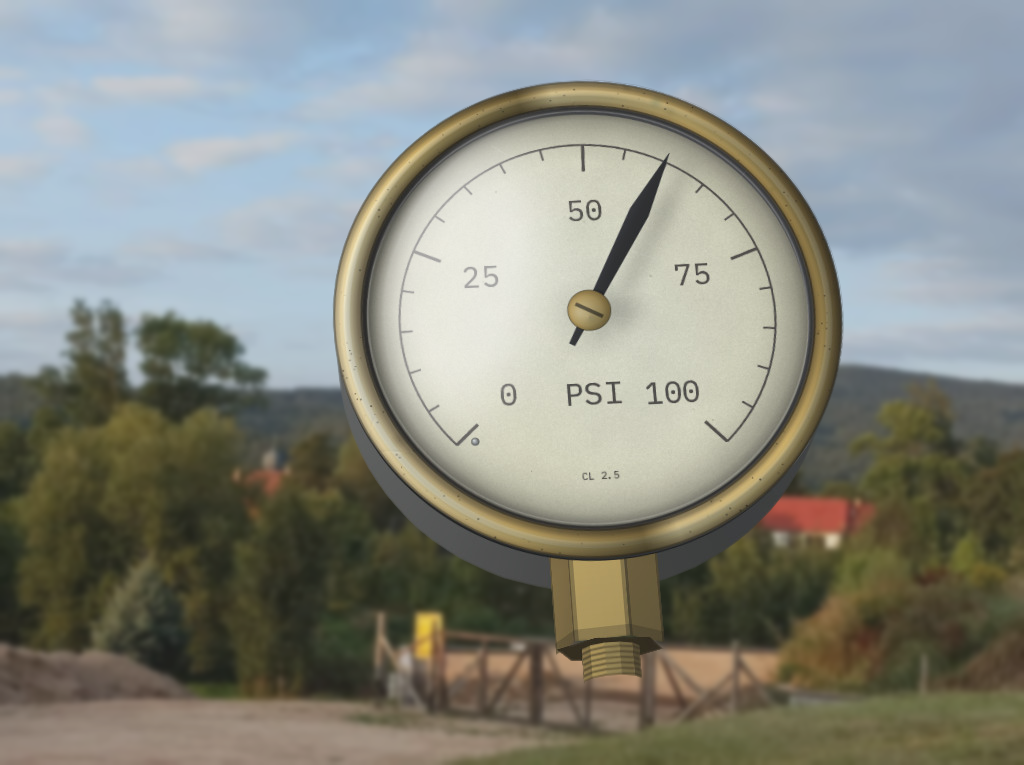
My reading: 60,psi
